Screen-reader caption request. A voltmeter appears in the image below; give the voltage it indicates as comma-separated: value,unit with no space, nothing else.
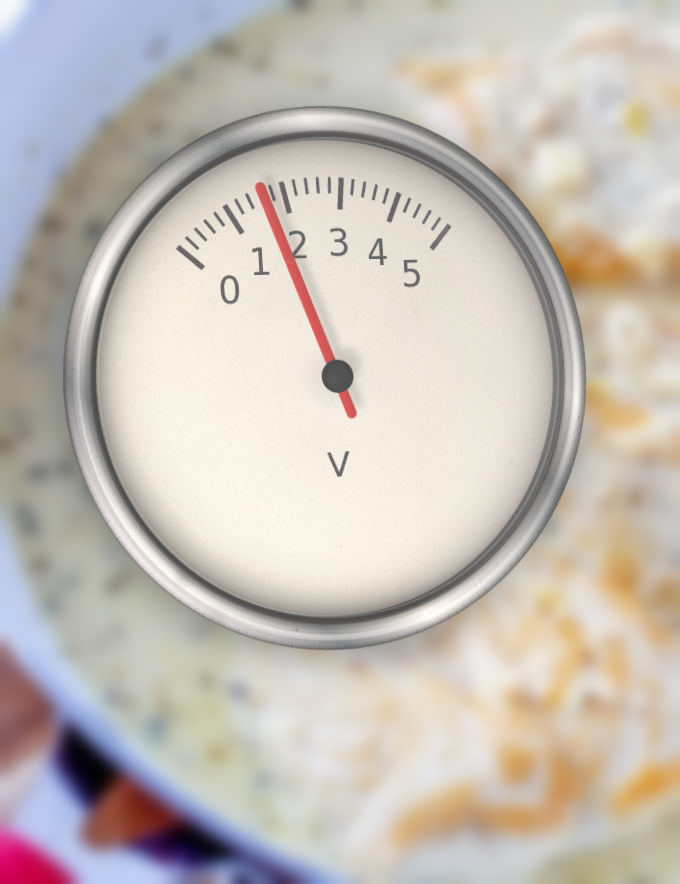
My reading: 1.6,V
